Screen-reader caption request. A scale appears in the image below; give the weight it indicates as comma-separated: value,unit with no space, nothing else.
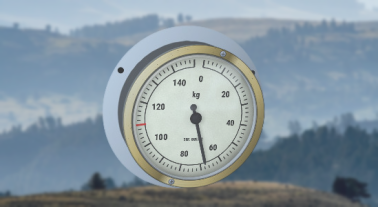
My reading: 68,kg
